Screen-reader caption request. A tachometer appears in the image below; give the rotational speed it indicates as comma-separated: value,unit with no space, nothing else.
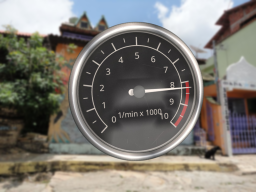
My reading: 8250,rpm
